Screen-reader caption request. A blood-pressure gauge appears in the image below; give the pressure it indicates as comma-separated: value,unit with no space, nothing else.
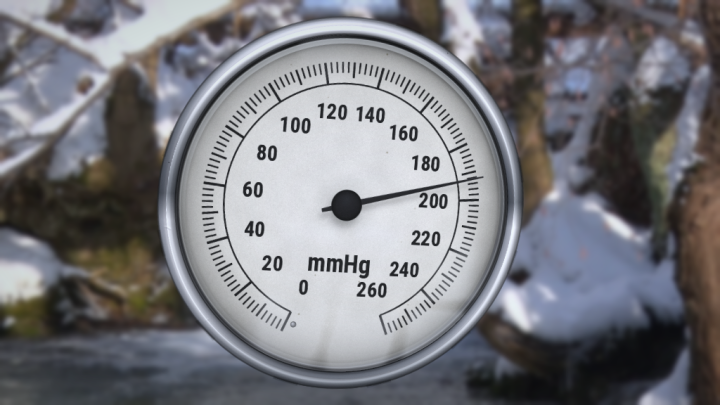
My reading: 192,mmHg
